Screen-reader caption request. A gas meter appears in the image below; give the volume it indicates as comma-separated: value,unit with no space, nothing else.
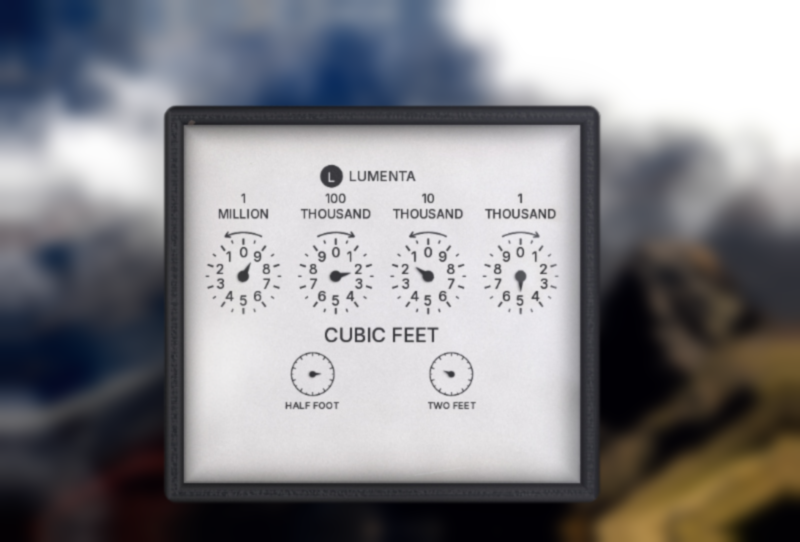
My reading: 921500,ft³
